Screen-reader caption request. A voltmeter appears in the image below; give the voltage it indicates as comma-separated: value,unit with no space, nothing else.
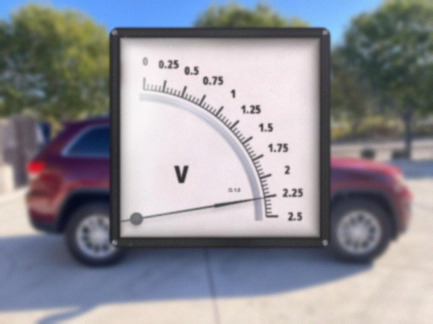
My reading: 2.25,V
